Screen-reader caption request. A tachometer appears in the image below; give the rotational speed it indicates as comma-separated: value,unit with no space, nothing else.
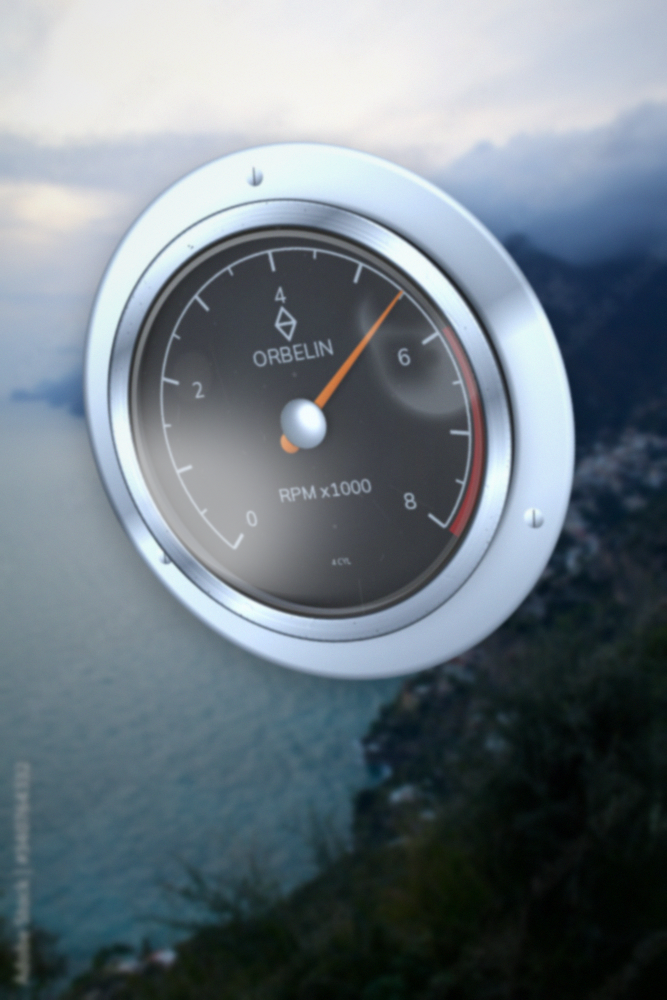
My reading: 5500,rpm
